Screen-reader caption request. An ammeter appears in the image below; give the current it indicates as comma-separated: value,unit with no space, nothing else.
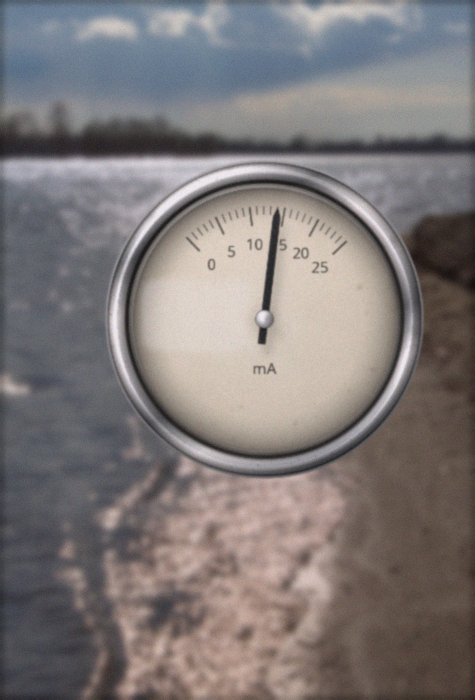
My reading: 14,mA
